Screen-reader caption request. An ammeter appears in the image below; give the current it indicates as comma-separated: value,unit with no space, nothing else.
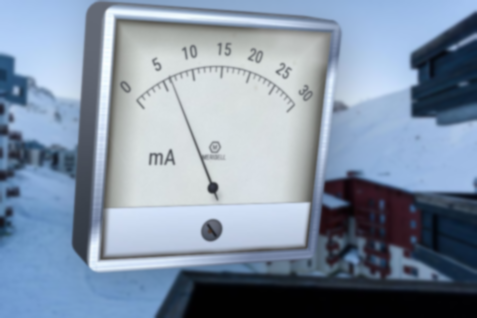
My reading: 6,mA
